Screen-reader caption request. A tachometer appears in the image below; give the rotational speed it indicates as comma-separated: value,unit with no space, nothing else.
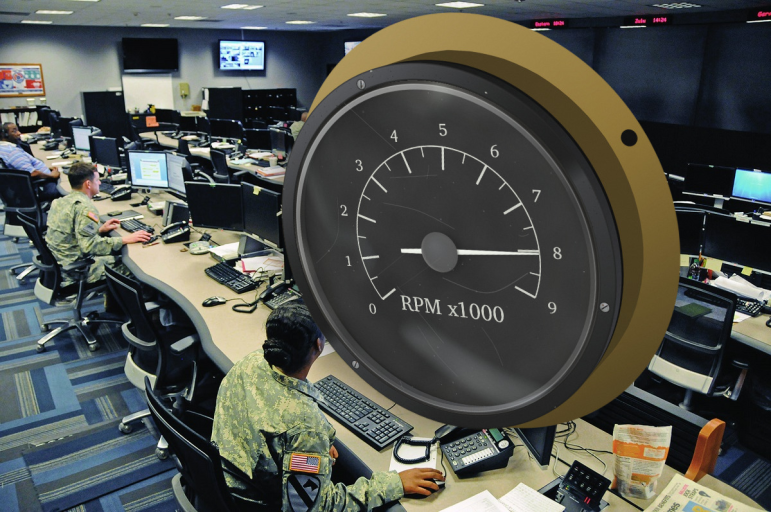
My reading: 8000,rpm
